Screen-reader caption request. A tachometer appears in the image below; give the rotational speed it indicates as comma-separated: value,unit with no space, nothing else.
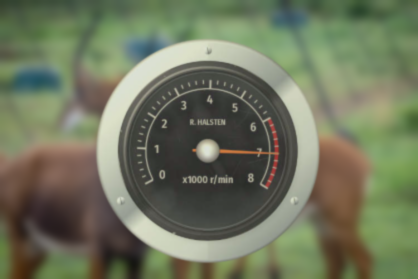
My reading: 7000,rpm
